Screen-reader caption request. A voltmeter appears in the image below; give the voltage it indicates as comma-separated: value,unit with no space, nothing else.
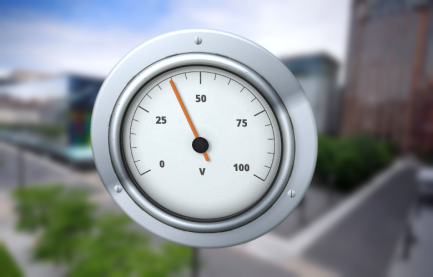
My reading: 40,V
